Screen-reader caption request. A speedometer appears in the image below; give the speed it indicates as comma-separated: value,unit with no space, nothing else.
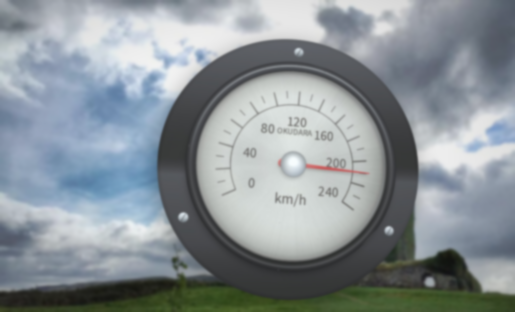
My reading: 210,km/h
